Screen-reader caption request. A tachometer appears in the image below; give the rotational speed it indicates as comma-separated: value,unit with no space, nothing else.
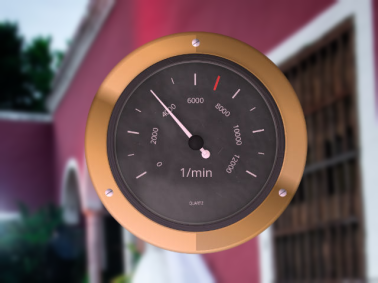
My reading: 4000,rpm
